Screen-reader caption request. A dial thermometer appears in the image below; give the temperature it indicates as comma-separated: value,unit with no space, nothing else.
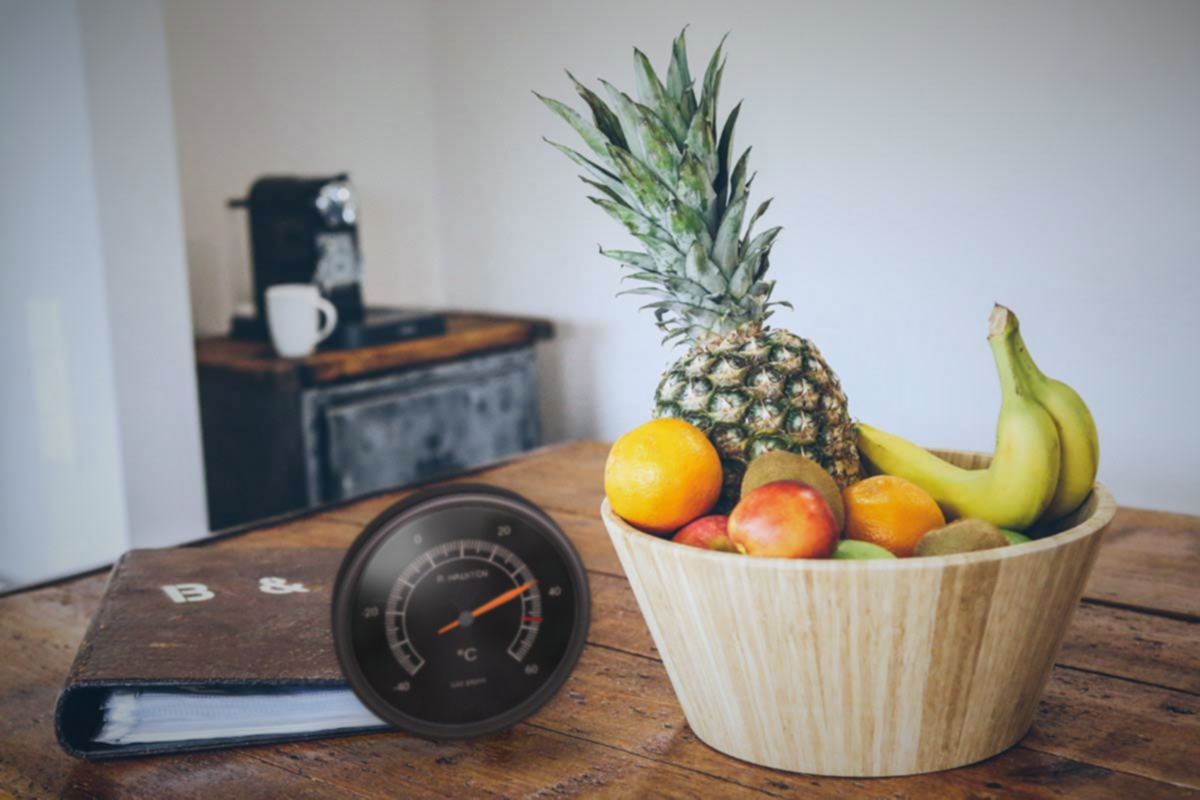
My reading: 35,°C
